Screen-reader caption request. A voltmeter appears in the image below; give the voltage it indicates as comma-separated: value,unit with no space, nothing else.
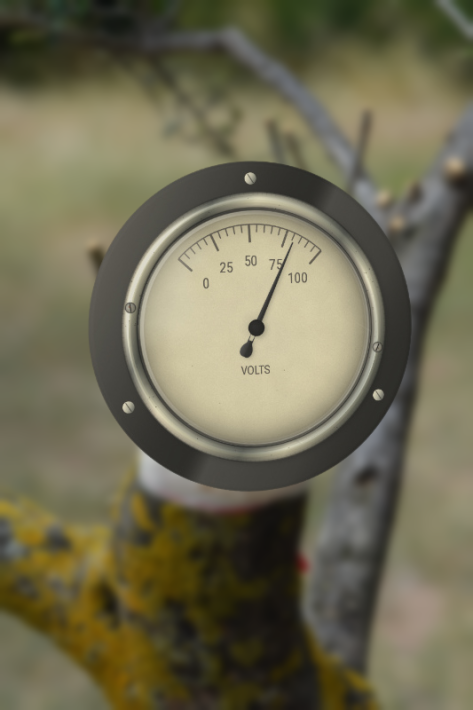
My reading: 80,V
